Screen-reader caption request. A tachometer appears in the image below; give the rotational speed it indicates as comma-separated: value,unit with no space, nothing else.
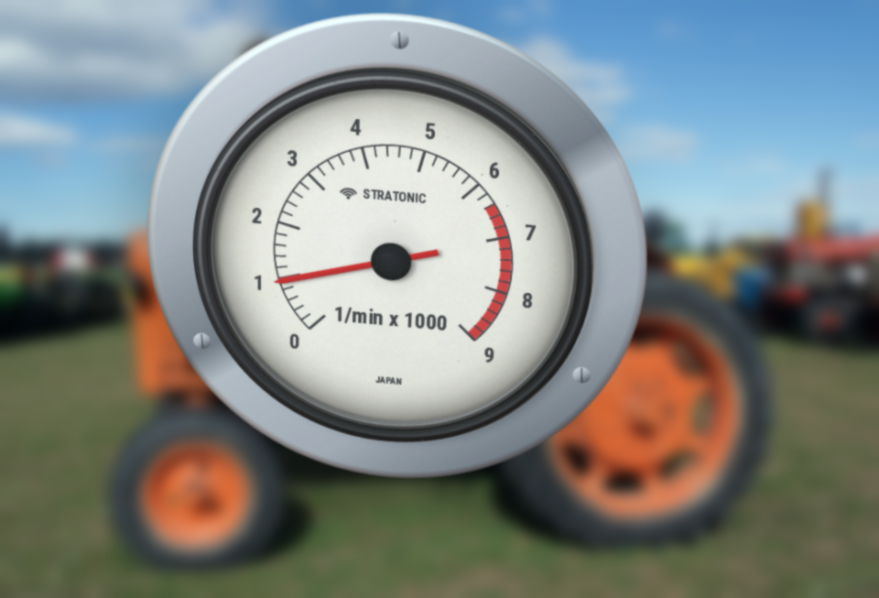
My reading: 1000,rpm
